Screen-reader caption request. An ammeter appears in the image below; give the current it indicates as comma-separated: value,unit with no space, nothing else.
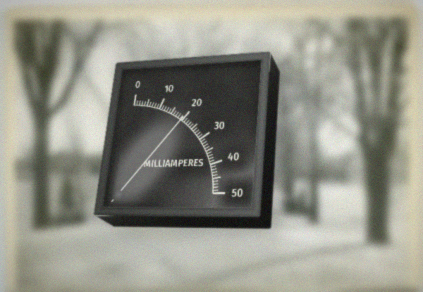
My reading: 20,mA
